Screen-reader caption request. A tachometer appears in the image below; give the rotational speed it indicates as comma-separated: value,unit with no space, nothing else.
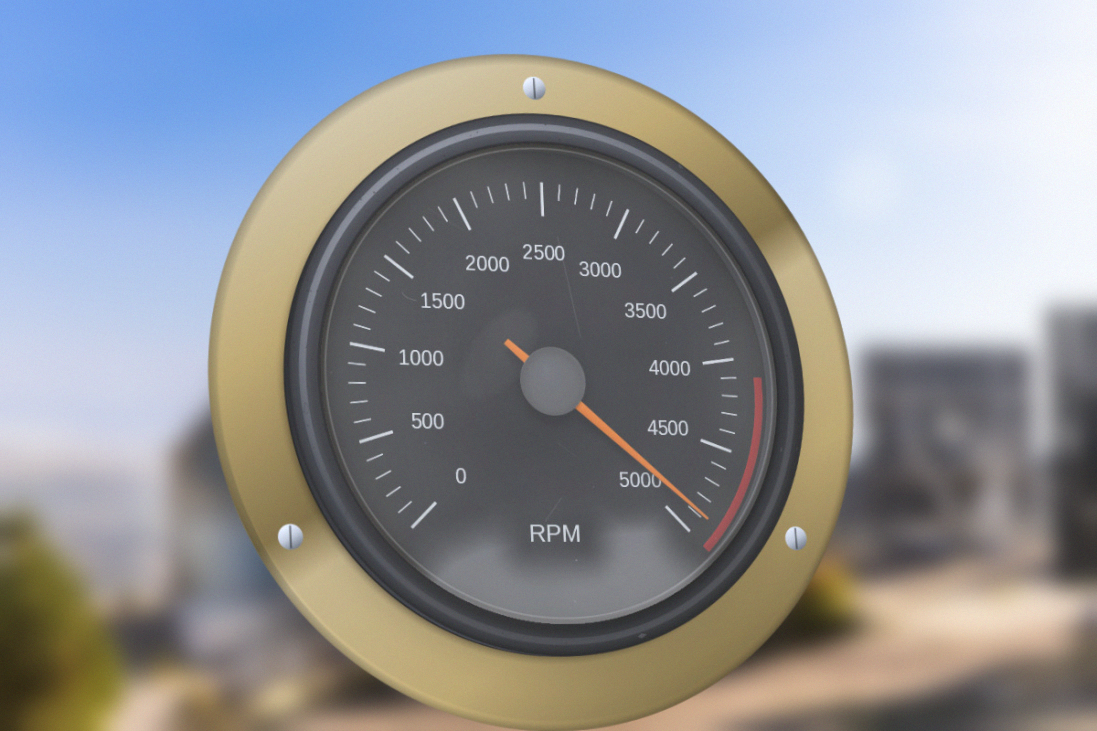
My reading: 4900,rpm
